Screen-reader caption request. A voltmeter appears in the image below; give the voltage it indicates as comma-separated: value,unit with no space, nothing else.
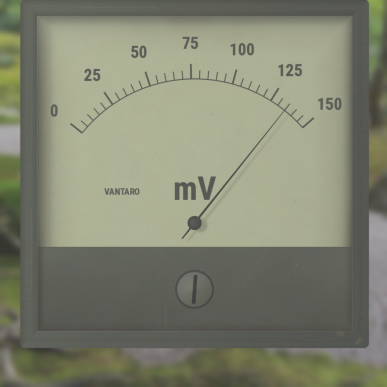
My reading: 135,mV
